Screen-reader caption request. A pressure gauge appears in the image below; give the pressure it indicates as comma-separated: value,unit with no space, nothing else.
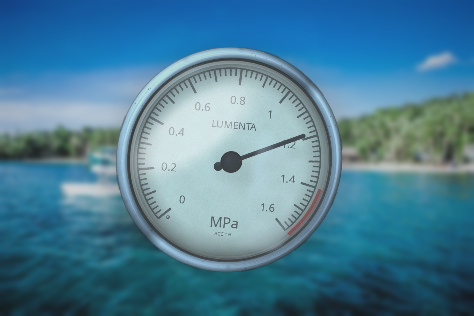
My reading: 1.18,MPa
